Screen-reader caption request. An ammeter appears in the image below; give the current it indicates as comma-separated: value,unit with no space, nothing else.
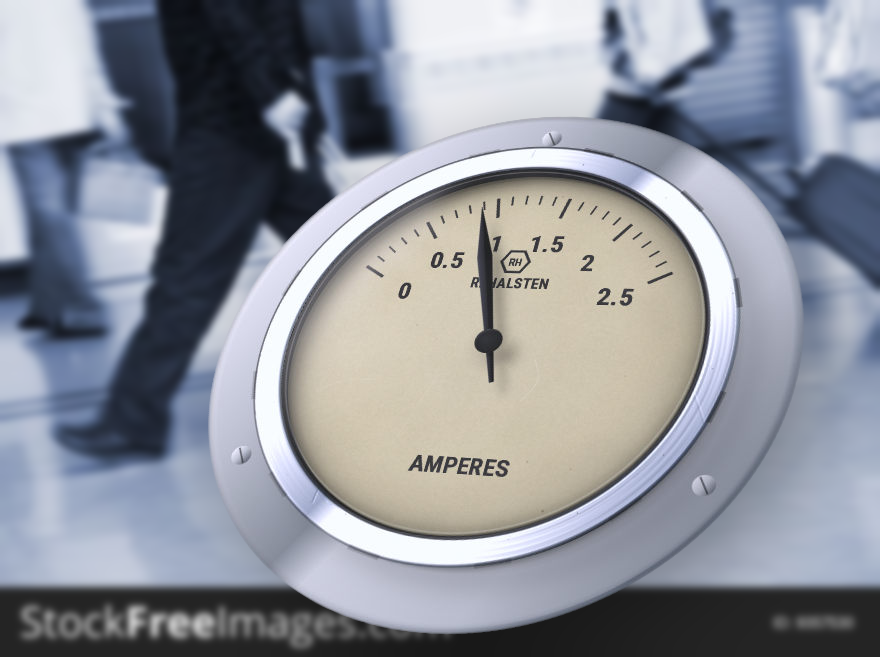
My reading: 0.9,A
